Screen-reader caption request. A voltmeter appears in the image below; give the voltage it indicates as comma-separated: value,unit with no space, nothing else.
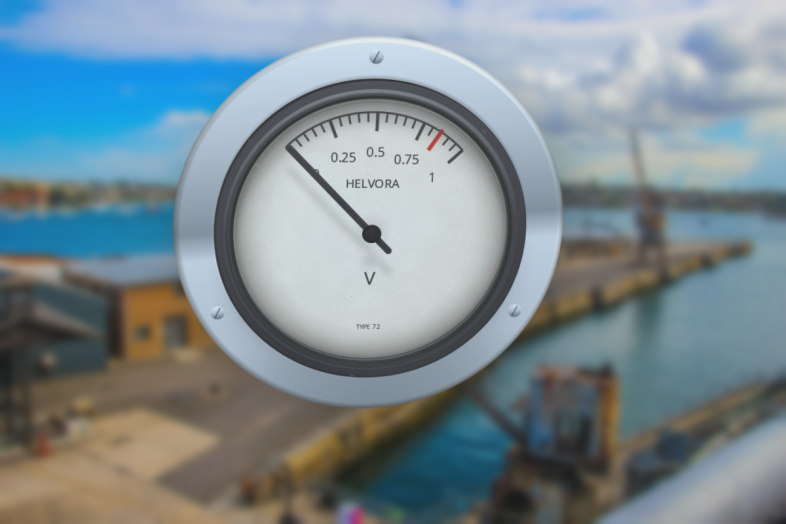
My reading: 0,V
